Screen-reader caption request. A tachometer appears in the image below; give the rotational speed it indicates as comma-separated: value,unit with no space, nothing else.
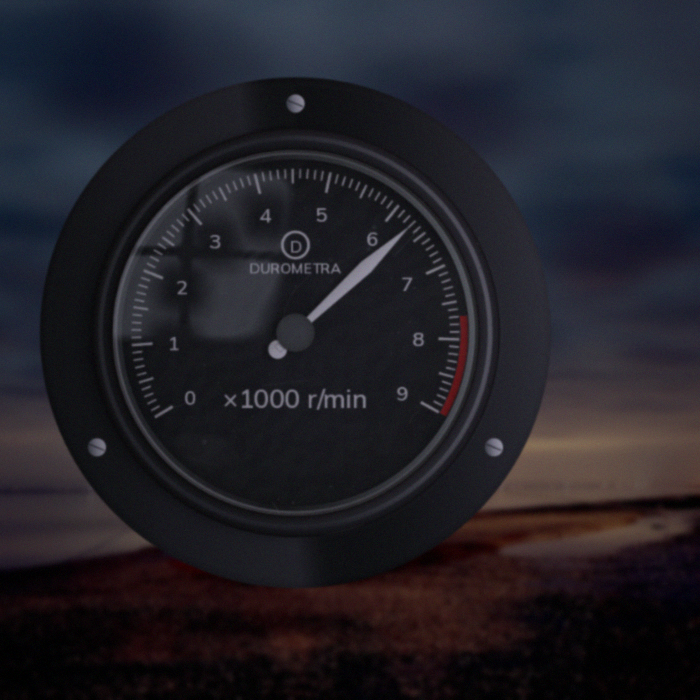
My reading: 6300,rpm
